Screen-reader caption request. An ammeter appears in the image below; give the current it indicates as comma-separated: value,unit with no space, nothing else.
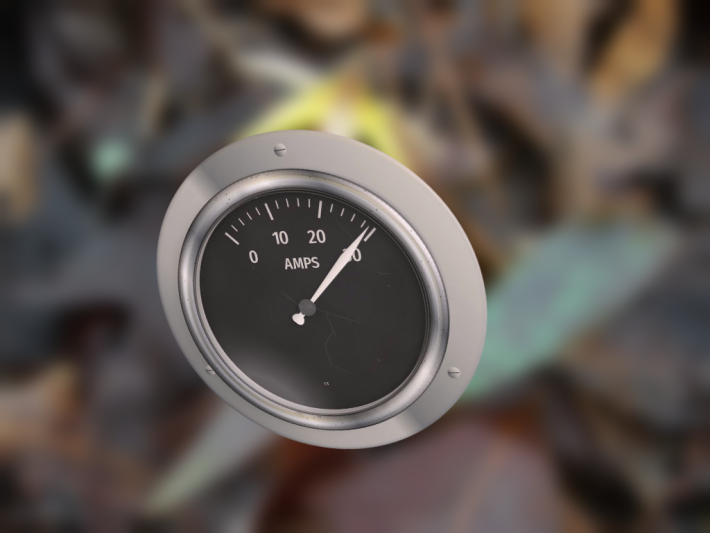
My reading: 29,A
